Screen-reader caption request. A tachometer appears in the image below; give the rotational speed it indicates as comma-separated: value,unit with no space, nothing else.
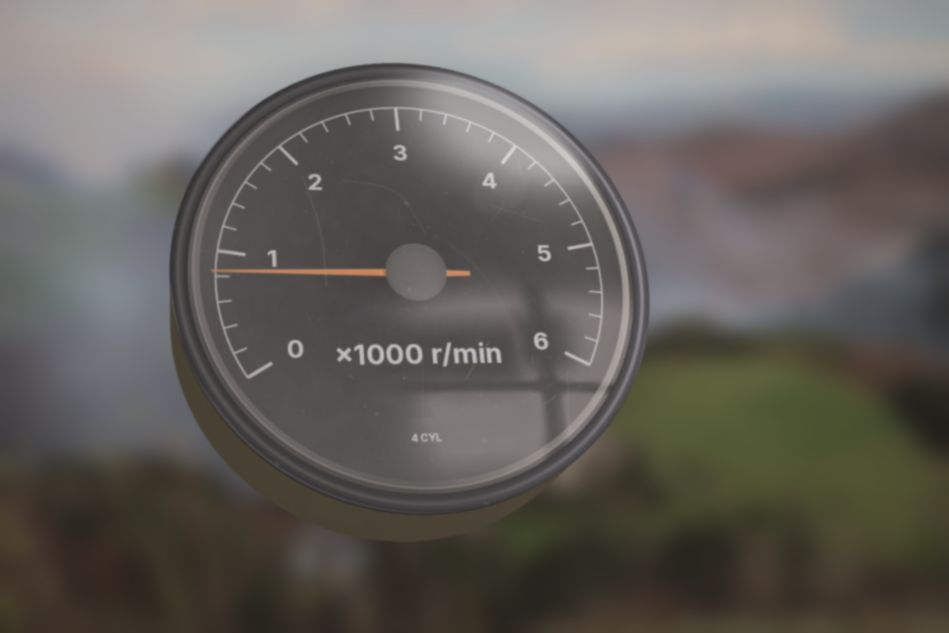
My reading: 800,rpm
